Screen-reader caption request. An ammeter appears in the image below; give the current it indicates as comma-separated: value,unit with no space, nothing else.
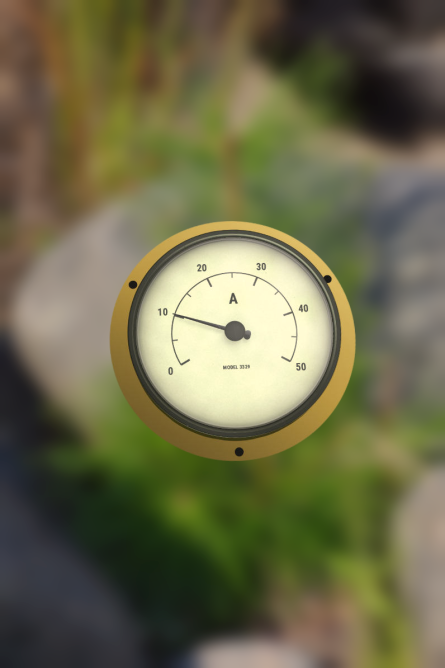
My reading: 10,A
